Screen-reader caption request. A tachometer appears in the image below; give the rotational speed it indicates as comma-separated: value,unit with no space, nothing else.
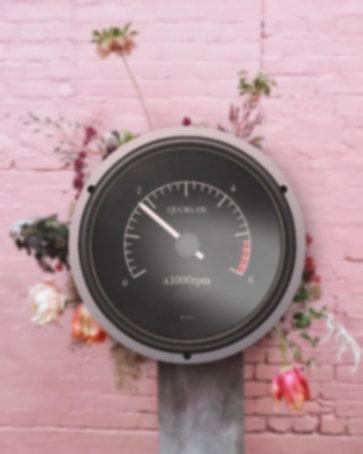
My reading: 1800,rpm
